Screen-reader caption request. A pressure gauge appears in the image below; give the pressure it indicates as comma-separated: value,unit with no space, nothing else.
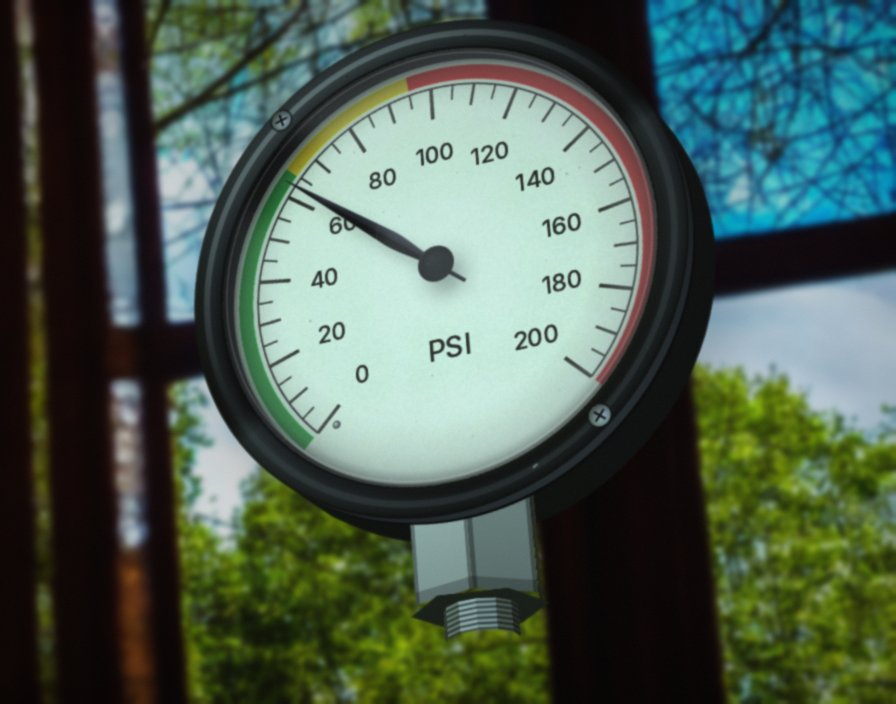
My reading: 62.5,psi
